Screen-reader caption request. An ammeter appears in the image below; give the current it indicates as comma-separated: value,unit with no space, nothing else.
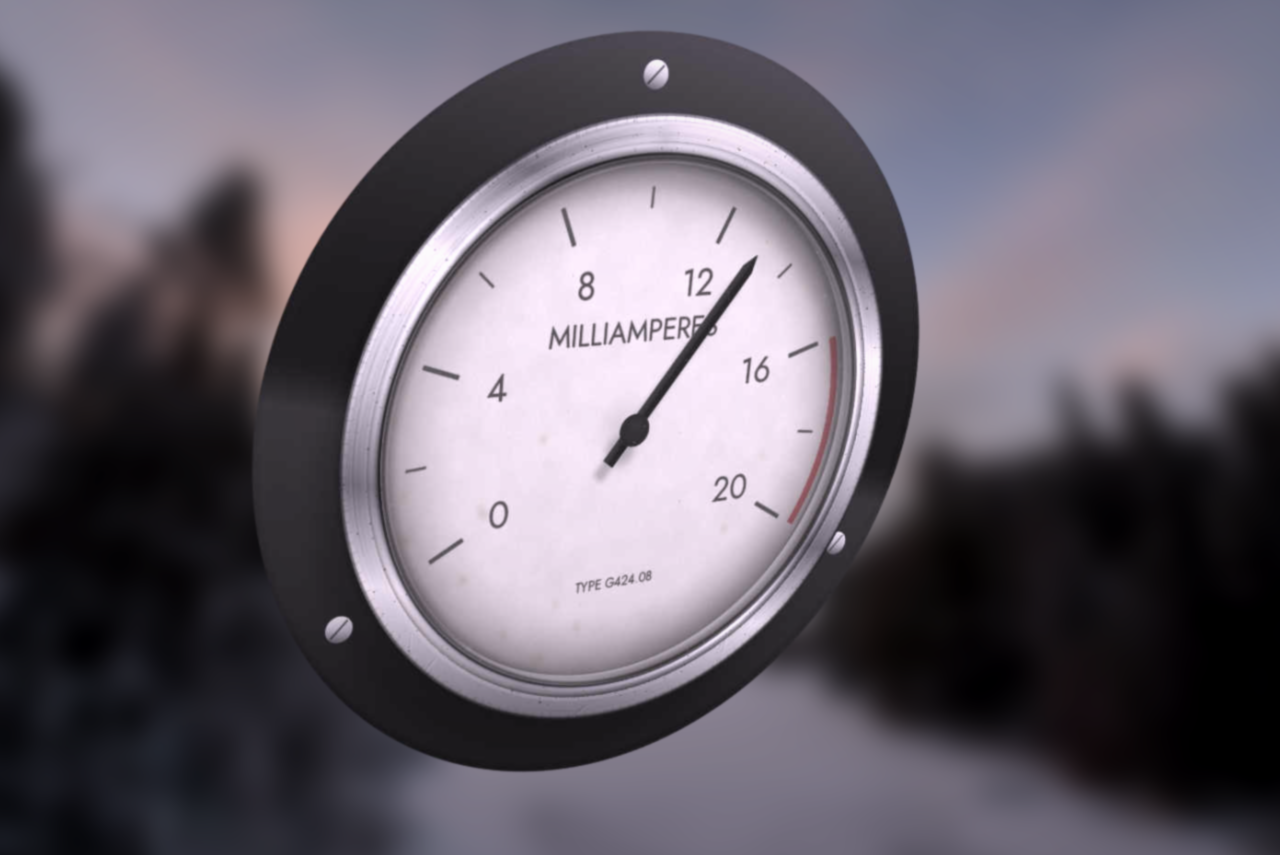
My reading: 13,mA
